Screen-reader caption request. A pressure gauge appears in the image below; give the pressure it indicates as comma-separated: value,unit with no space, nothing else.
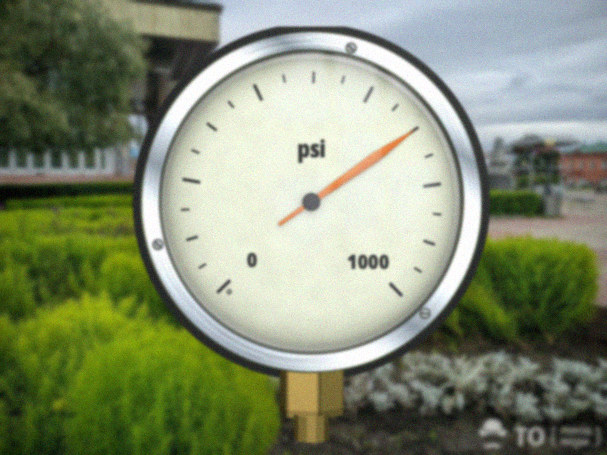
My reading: 700,psi
